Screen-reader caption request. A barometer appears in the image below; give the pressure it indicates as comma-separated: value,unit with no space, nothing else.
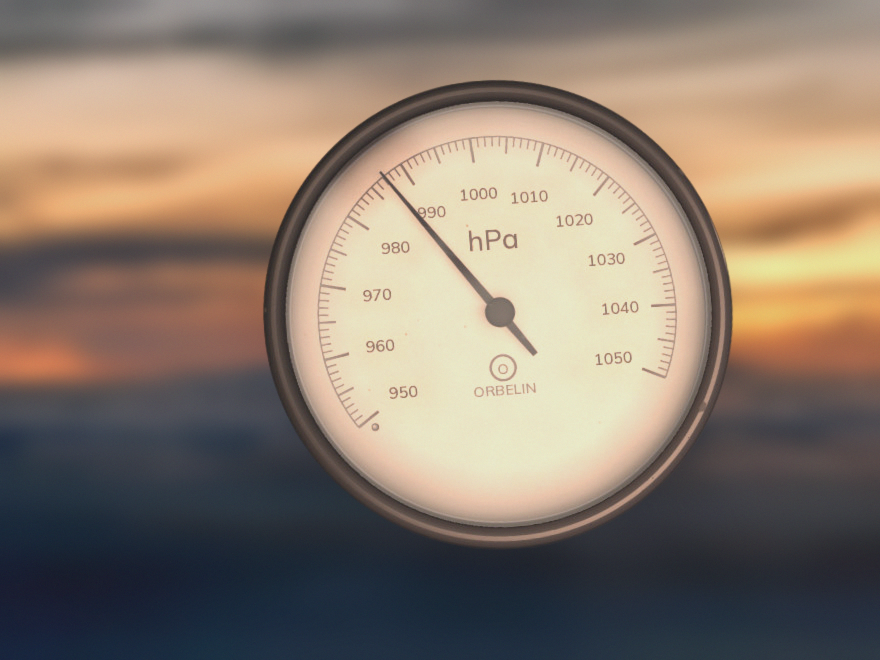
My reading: 987,hPa
